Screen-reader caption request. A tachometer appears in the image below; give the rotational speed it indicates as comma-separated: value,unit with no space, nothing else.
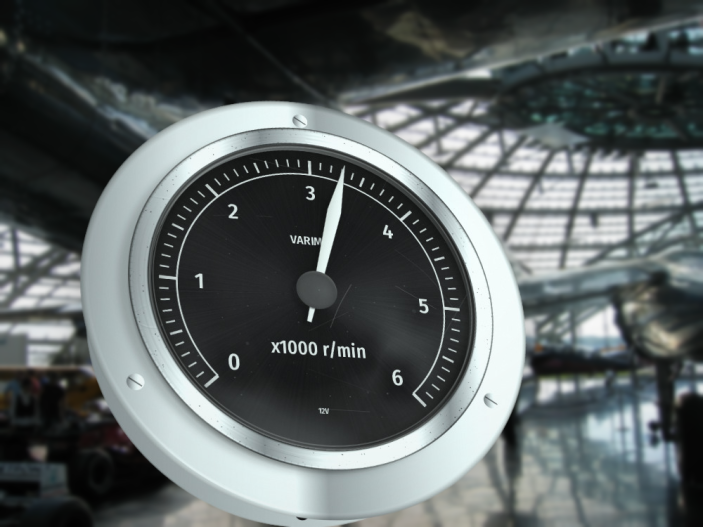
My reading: 3300,rpm
